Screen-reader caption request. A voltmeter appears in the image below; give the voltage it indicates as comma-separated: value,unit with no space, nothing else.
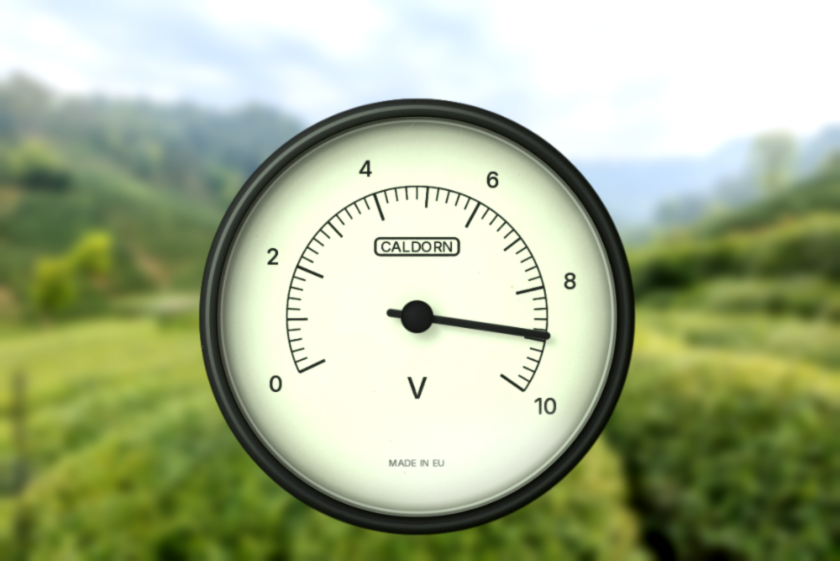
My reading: 8.9,V
